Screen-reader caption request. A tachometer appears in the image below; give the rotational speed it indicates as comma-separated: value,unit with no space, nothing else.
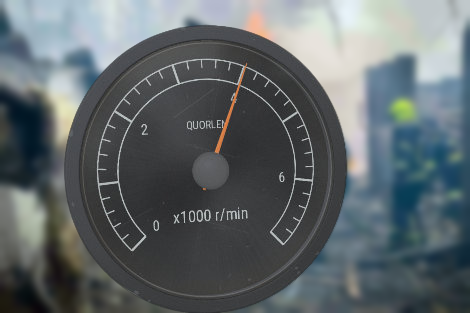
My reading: 4000,rpm
